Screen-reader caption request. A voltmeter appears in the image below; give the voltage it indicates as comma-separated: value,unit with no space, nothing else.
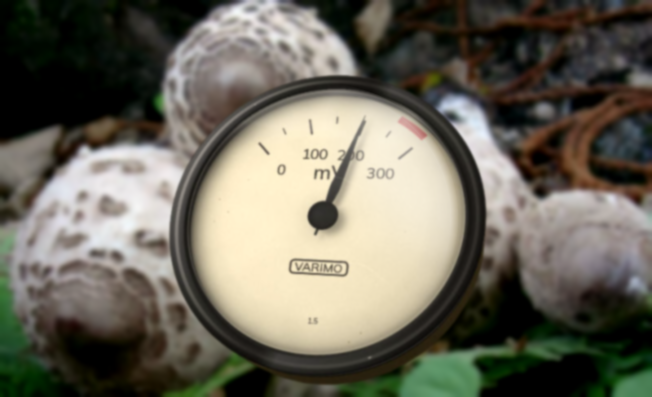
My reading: 200,mV
